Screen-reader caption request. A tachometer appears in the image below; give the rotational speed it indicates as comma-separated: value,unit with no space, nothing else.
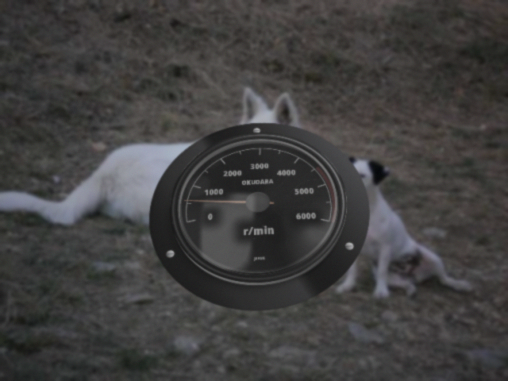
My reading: 500,rpm
